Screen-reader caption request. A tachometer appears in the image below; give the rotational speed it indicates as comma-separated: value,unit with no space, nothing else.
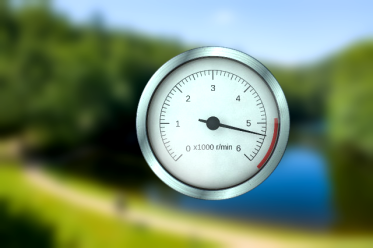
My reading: 5300,rpm
